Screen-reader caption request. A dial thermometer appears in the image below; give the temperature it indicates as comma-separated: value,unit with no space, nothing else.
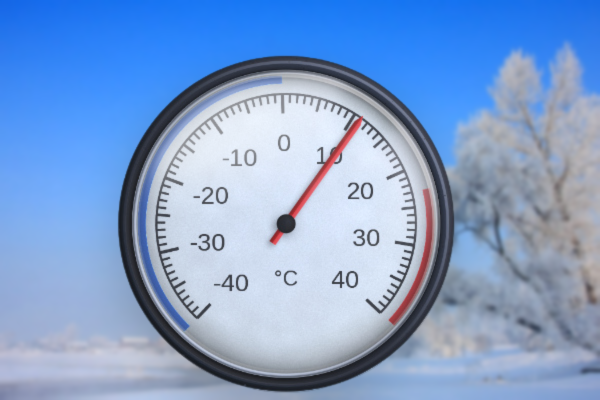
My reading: 11,°C
